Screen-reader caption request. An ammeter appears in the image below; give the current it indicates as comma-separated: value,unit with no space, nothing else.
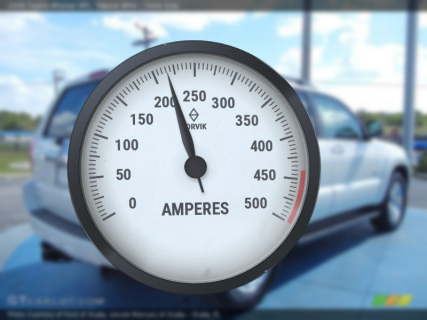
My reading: 215,A
